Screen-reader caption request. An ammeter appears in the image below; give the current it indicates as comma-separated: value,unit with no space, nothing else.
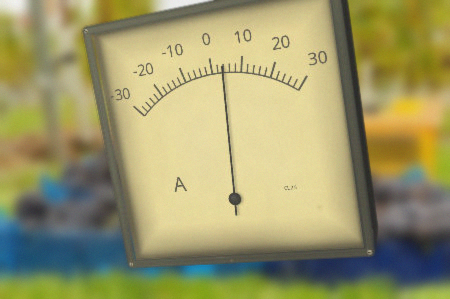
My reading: 4,A
